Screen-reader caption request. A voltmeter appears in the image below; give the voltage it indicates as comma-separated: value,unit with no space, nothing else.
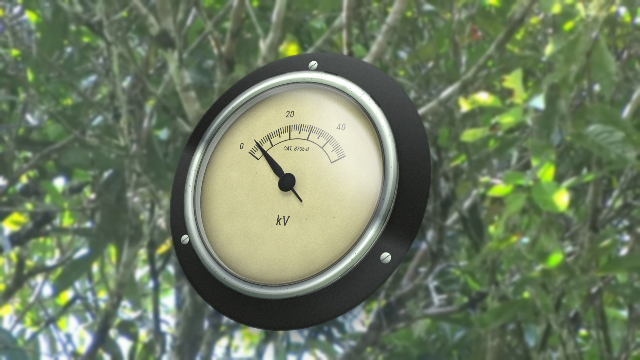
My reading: 5,kV
